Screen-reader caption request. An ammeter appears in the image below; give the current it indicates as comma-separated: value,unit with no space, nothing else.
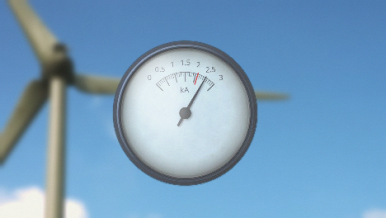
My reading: 2.5,kA
